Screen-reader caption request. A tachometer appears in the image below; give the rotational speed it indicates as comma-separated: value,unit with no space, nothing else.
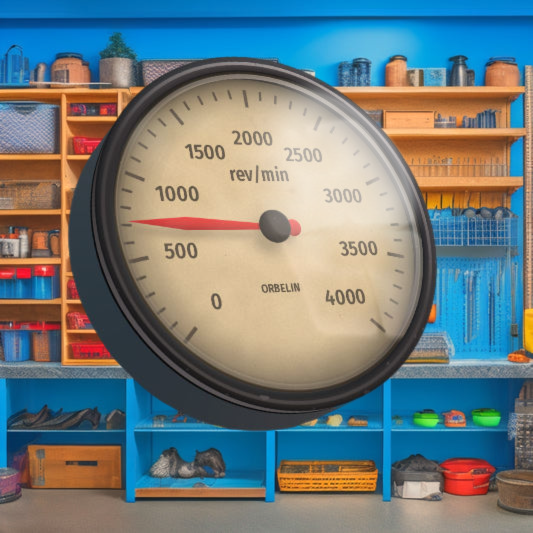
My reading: 700,rpm
